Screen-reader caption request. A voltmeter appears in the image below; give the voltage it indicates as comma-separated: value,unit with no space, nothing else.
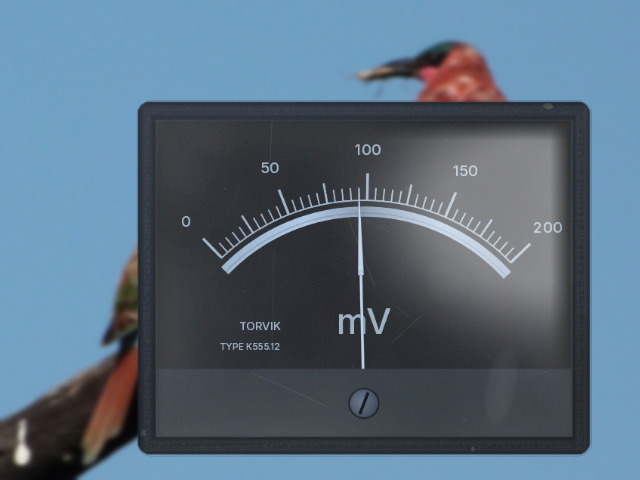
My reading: 95,mV
